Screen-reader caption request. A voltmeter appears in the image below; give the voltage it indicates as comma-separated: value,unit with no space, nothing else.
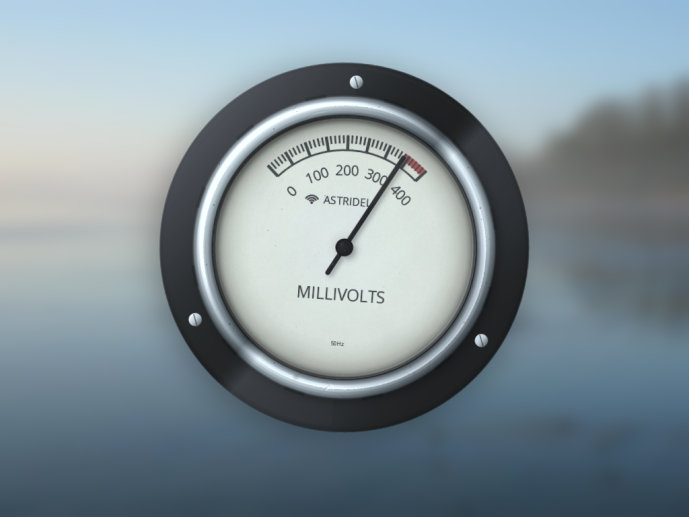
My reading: 340,mV
